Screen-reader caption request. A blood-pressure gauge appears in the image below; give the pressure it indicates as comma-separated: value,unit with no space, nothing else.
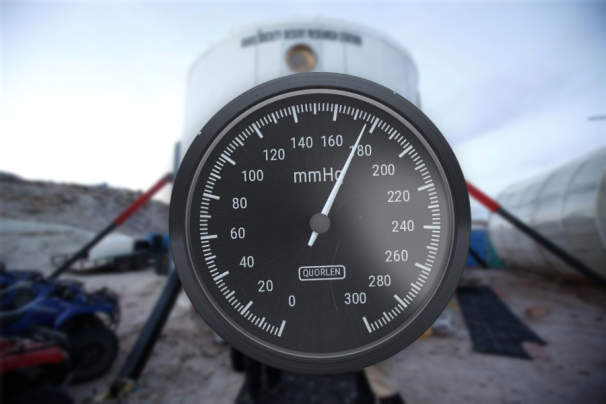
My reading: 176,mmHg
